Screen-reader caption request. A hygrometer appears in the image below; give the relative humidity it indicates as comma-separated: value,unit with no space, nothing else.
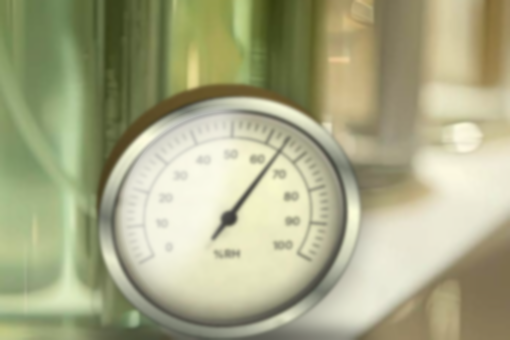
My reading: 64,%
